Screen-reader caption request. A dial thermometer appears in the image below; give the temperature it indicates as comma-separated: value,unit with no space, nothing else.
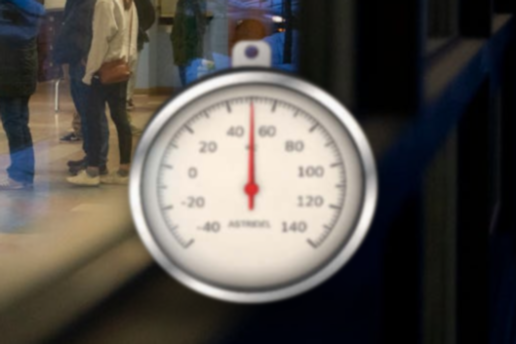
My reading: 50,°F
